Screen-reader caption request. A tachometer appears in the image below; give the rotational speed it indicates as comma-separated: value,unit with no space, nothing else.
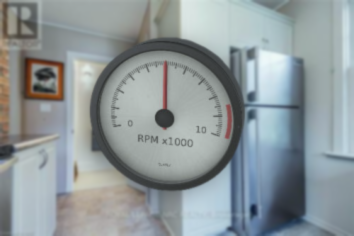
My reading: 5000,rpm
